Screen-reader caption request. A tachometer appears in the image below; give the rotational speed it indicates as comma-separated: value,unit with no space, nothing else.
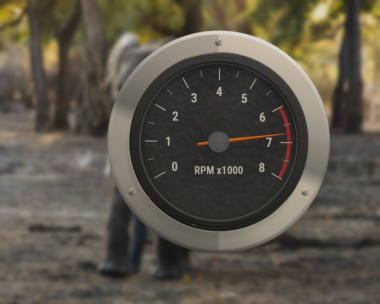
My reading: 6750,rpm
